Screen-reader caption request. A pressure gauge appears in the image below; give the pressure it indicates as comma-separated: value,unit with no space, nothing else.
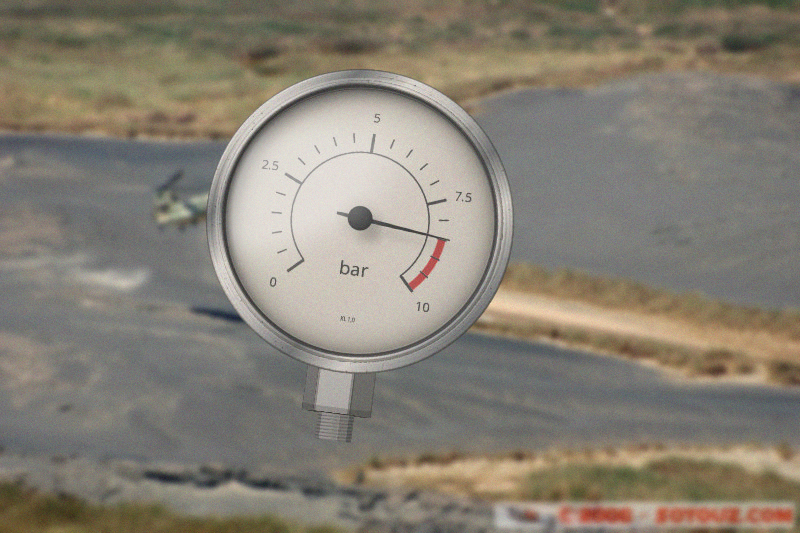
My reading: 8.5,bar
